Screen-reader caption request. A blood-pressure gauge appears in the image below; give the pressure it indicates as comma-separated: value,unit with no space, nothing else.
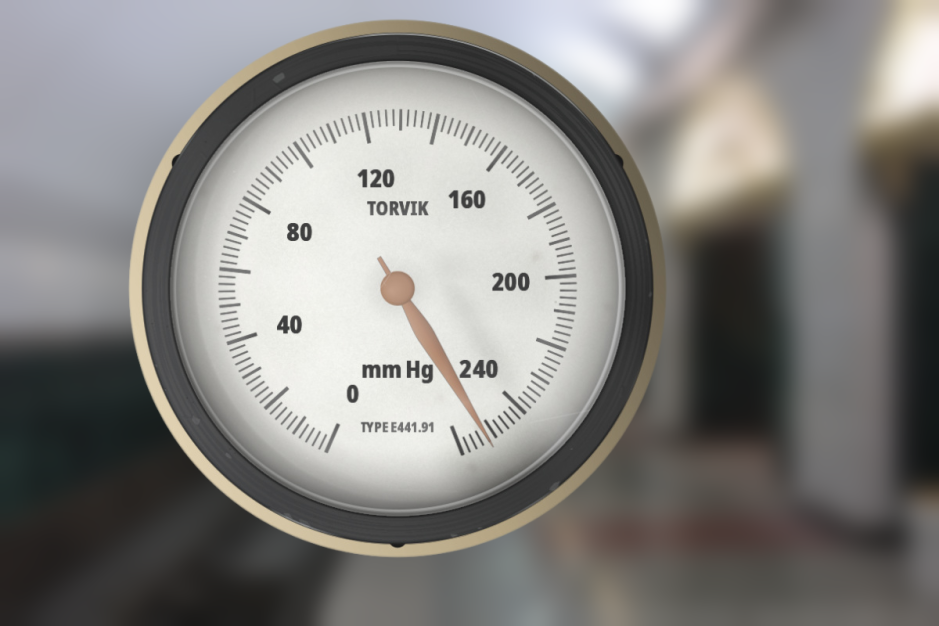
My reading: 252,mmHg
